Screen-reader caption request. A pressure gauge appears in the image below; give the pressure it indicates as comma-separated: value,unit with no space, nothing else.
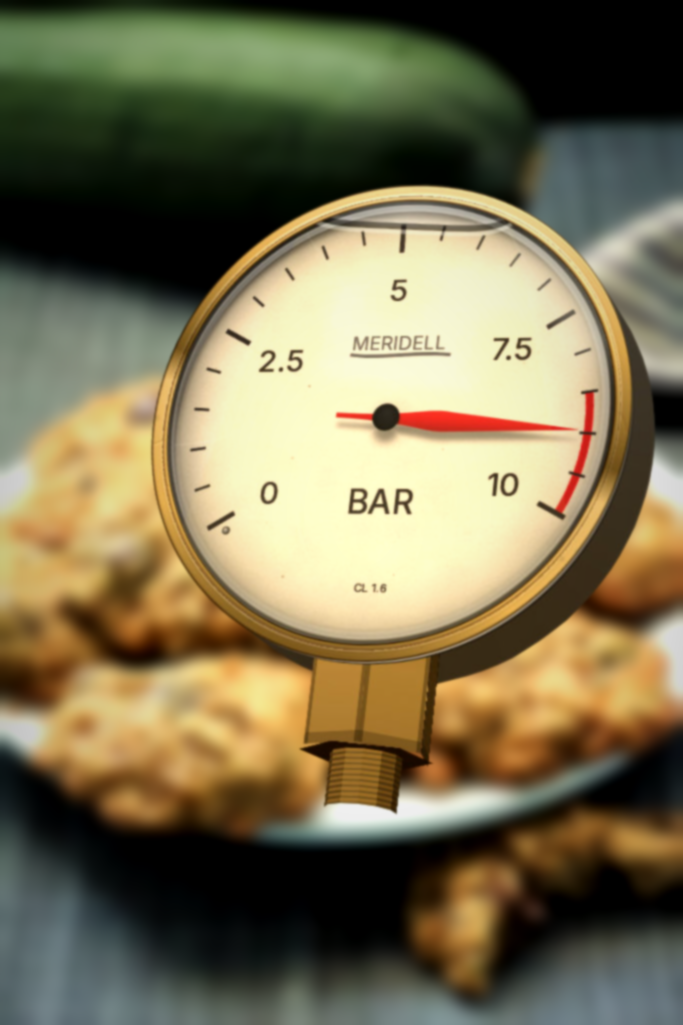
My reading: 9,bar
